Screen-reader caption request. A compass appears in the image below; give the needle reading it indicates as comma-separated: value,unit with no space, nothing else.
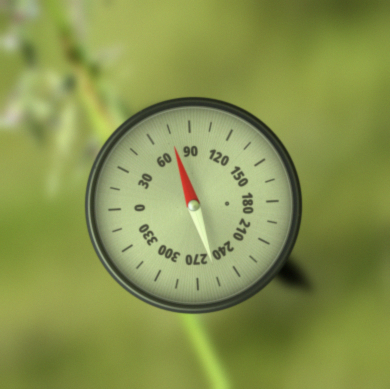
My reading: 75,°
